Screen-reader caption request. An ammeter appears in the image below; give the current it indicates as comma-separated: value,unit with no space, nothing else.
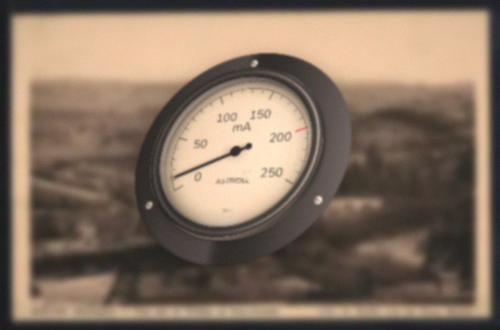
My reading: 10,mA
